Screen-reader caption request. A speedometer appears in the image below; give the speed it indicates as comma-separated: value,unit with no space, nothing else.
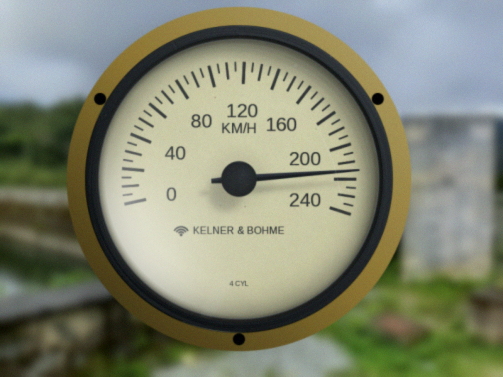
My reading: 215,km/h
